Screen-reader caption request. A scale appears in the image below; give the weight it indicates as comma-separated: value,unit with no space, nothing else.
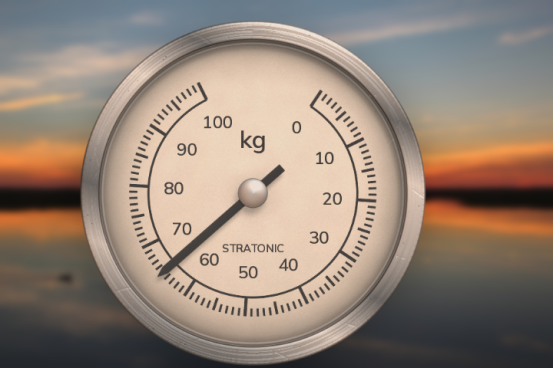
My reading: 65,kg
